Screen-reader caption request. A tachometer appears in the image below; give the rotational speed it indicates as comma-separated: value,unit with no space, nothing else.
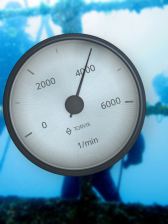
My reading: 4000,rpm
